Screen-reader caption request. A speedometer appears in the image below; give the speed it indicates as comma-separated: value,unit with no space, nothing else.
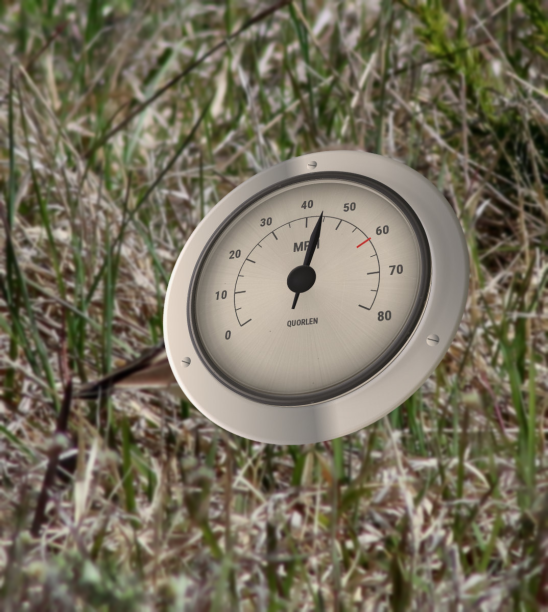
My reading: 45,mph
